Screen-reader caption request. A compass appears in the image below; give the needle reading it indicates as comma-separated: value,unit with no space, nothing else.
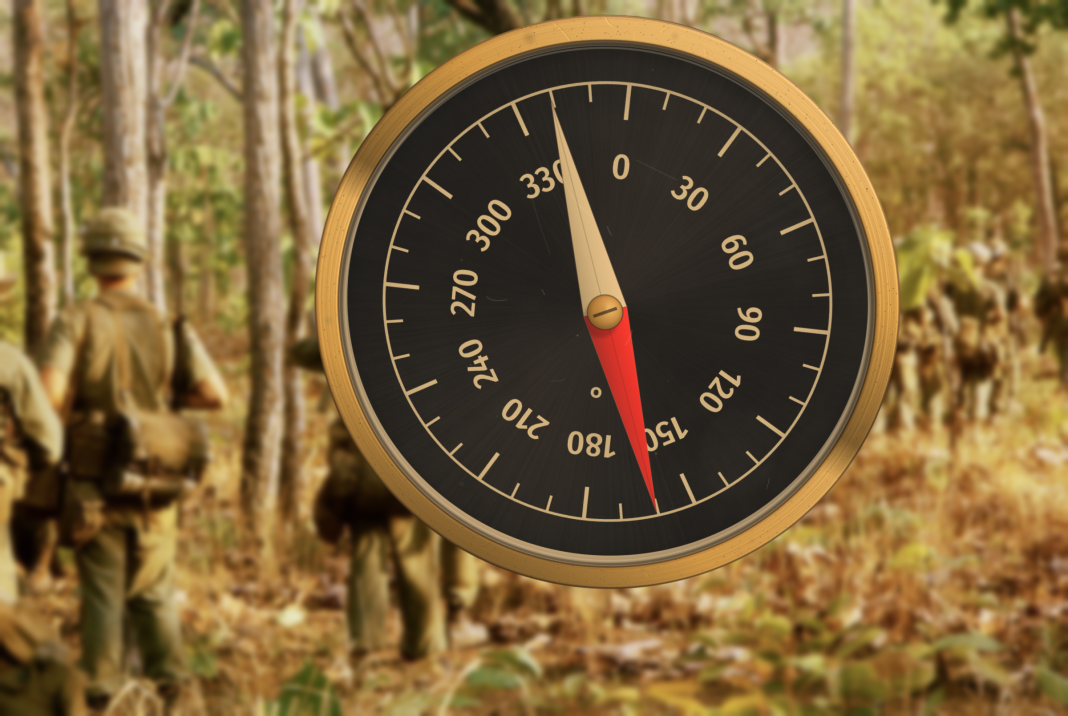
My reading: 160,°
